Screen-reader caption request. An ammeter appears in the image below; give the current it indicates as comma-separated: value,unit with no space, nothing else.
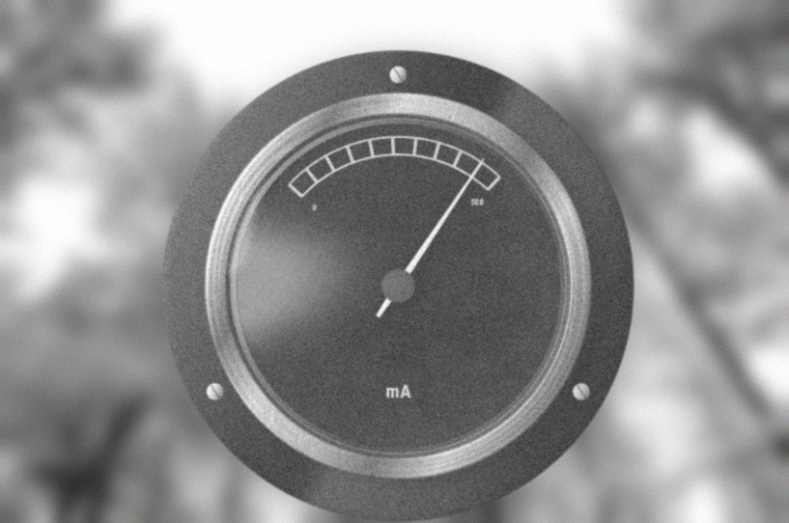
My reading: 450,mA
